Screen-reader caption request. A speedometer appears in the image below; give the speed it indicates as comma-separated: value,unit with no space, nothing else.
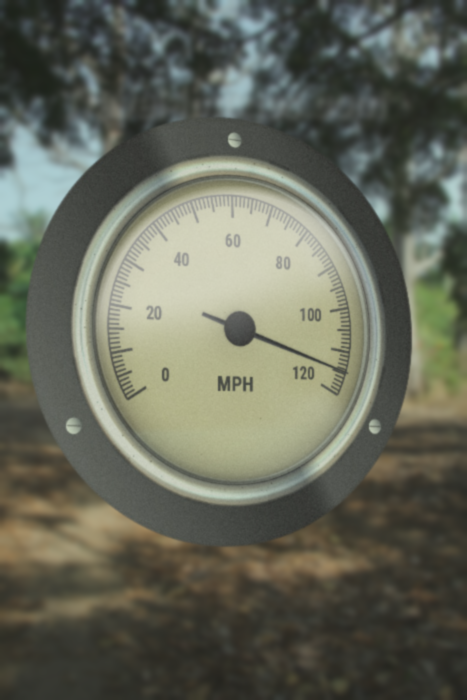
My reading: 115,mph
